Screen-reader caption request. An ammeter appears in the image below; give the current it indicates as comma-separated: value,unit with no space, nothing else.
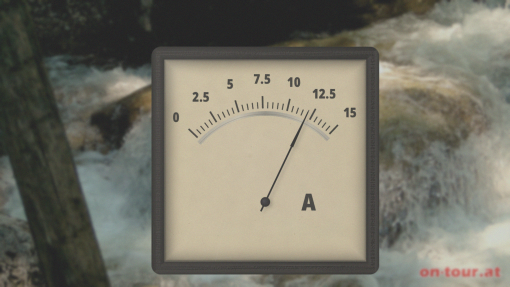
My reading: 12,A
